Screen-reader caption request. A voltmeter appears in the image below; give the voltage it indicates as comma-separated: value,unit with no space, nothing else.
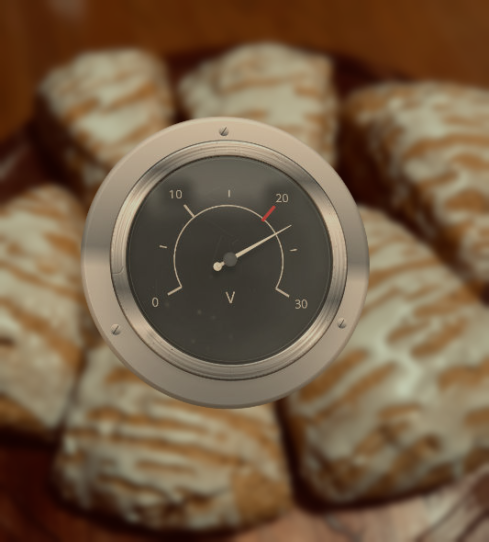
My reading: 22.5,V
